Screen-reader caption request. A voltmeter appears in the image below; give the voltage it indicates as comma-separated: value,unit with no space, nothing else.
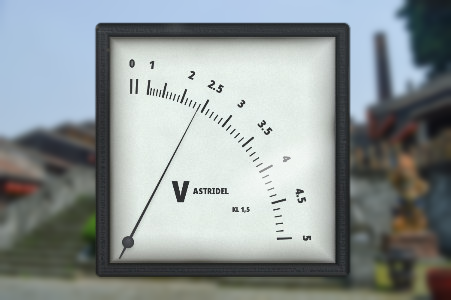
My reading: 2.4,V
